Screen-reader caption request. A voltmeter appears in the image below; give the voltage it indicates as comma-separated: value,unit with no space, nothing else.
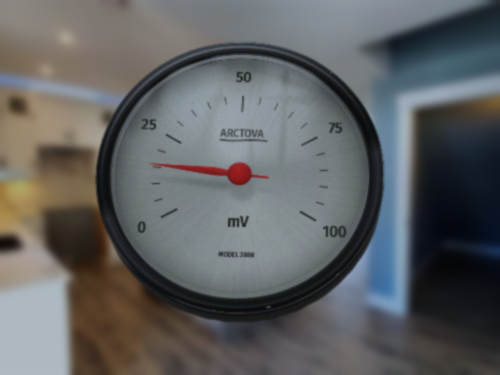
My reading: 15,mV
